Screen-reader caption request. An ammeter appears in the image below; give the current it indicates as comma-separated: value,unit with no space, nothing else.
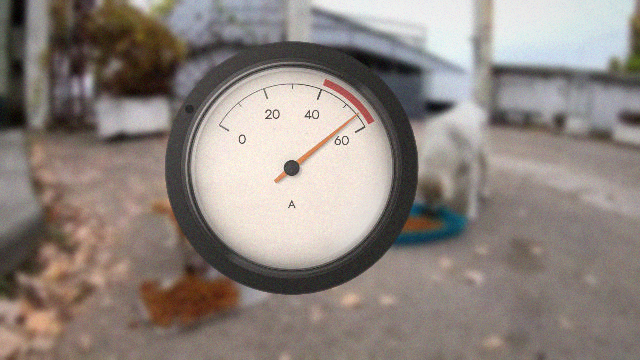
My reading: 55,A
